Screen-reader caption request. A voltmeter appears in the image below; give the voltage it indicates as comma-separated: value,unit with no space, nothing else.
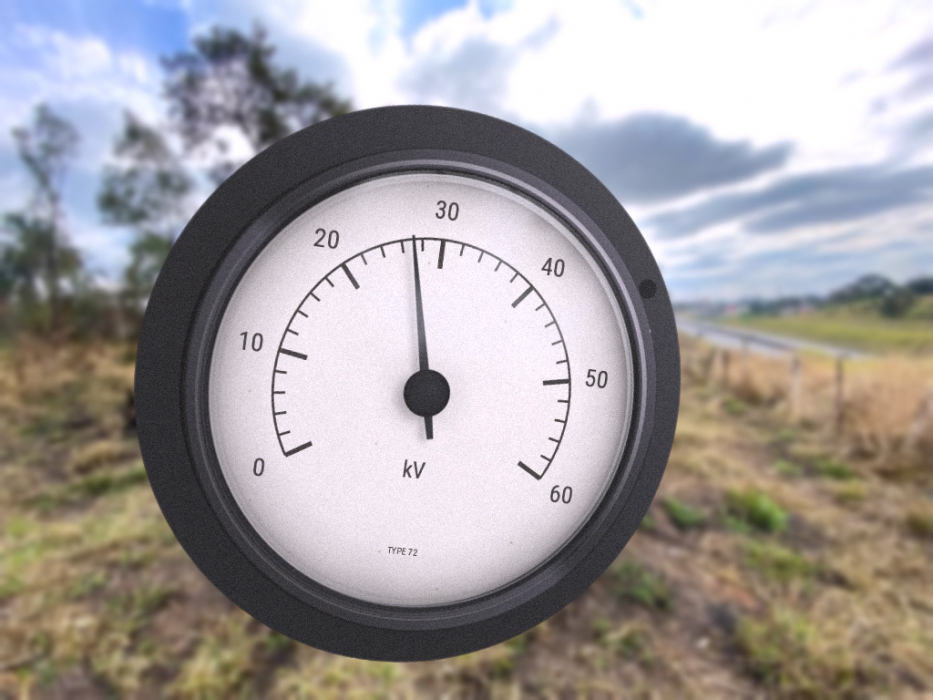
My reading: 27,kV
